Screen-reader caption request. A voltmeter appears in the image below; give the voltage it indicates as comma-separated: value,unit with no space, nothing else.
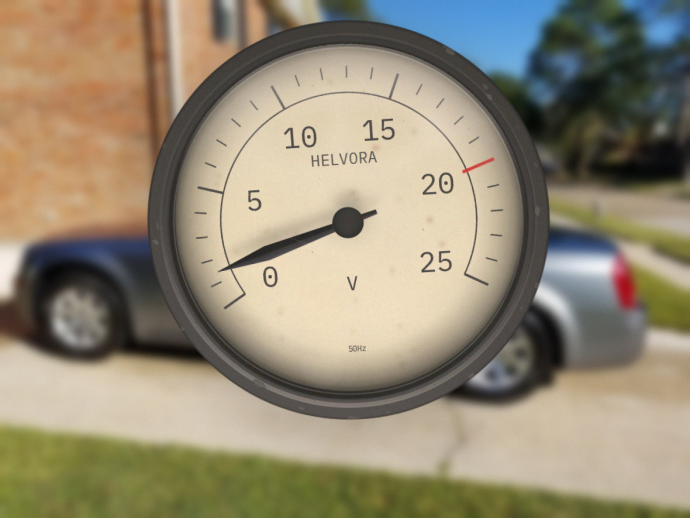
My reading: 1.5,V
